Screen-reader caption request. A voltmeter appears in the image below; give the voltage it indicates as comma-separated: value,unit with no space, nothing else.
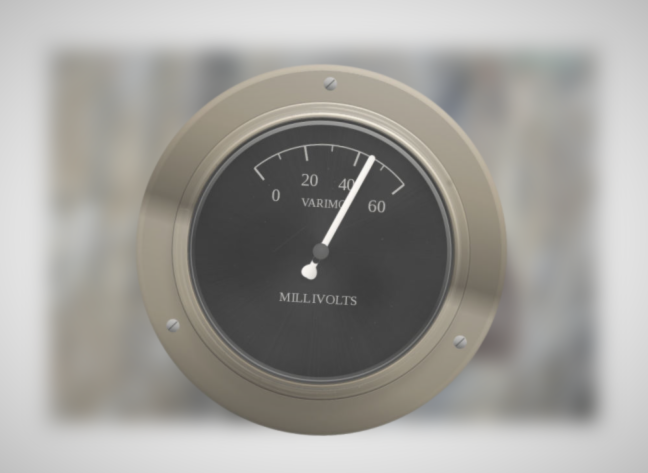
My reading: 45,mV
